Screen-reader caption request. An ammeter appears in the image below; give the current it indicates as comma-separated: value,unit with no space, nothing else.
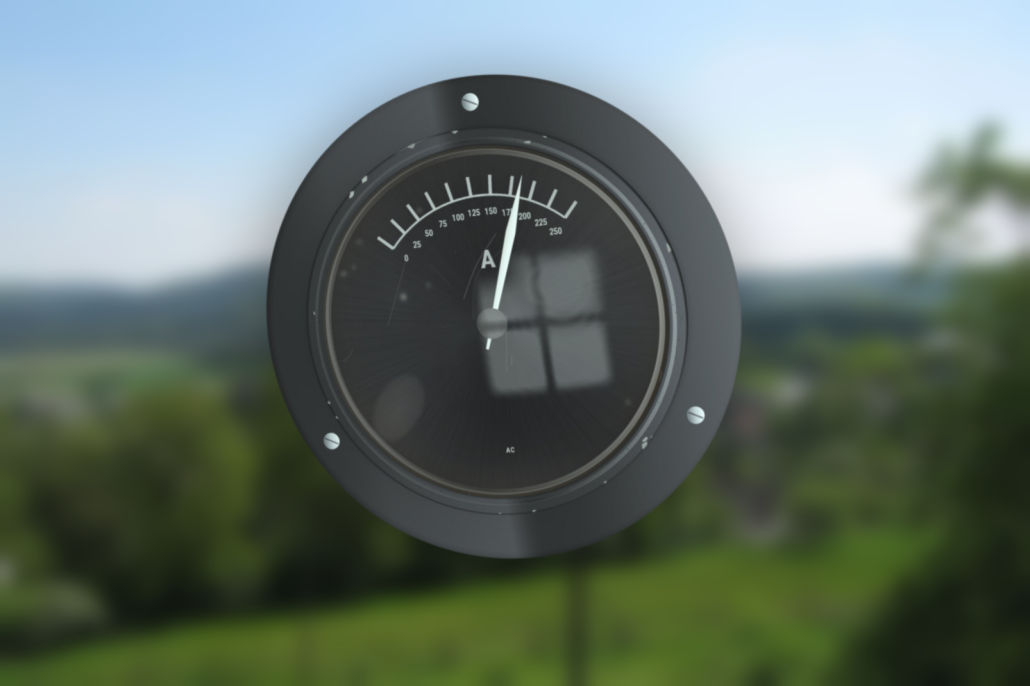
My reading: 187.5,A
